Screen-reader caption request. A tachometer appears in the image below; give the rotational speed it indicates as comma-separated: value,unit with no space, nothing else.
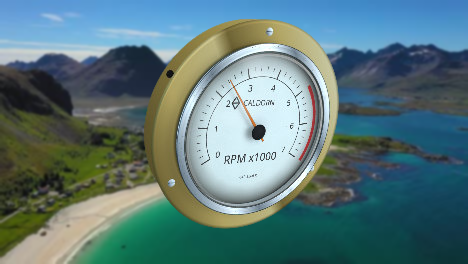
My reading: 2400,rpm
